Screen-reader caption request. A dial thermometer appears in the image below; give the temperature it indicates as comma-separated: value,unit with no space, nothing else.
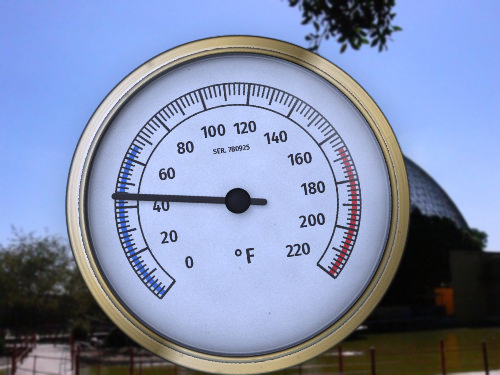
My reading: 44,°F
